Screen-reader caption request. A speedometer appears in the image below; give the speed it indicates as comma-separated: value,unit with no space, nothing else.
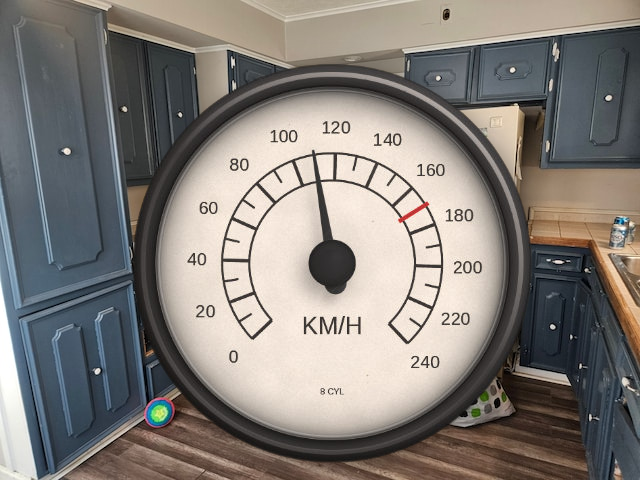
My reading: 110,km/h
